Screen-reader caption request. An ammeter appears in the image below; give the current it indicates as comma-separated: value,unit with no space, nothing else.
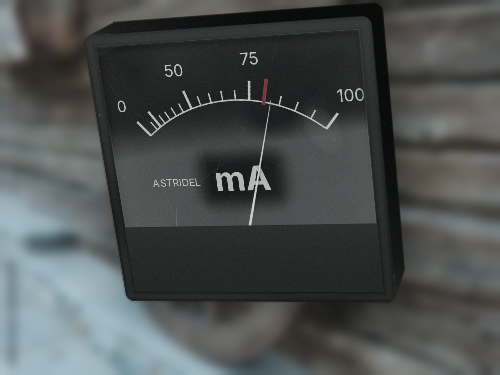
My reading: 82.5,mA
